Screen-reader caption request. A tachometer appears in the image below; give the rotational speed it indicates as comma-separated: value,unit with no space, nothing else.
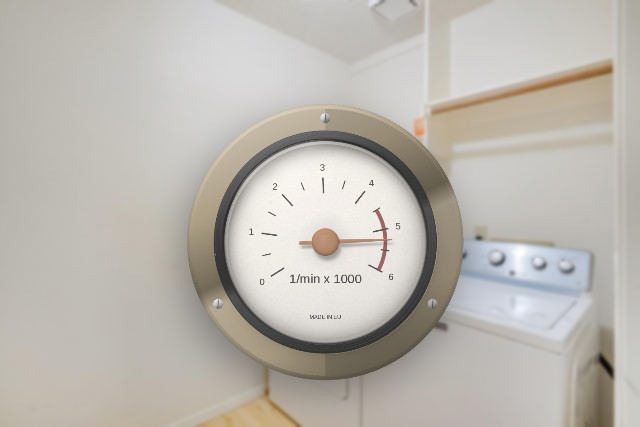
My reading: 5250,rpm
